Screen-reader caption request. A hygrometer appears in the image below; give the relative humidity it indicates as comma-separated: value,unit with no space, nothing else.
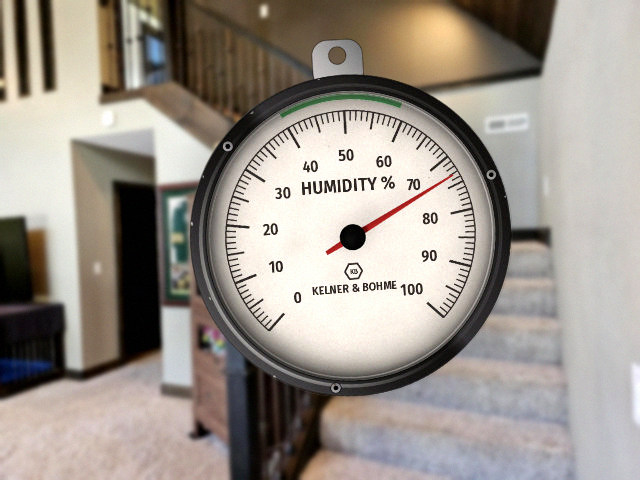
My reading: 73,%
